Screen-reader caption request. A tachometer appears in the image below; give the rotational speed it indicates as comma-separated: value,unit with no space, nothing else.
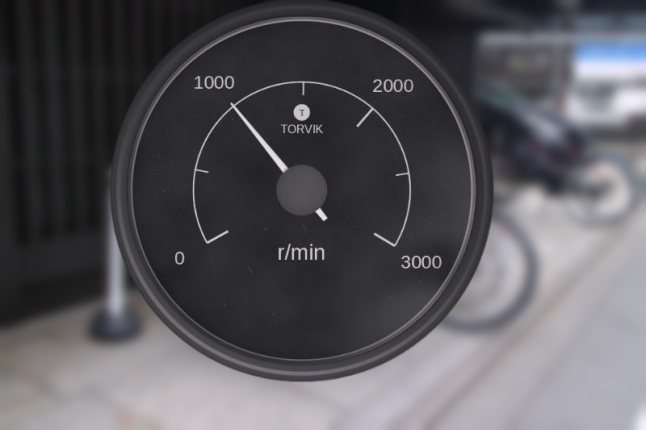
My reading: 1000,rpm
